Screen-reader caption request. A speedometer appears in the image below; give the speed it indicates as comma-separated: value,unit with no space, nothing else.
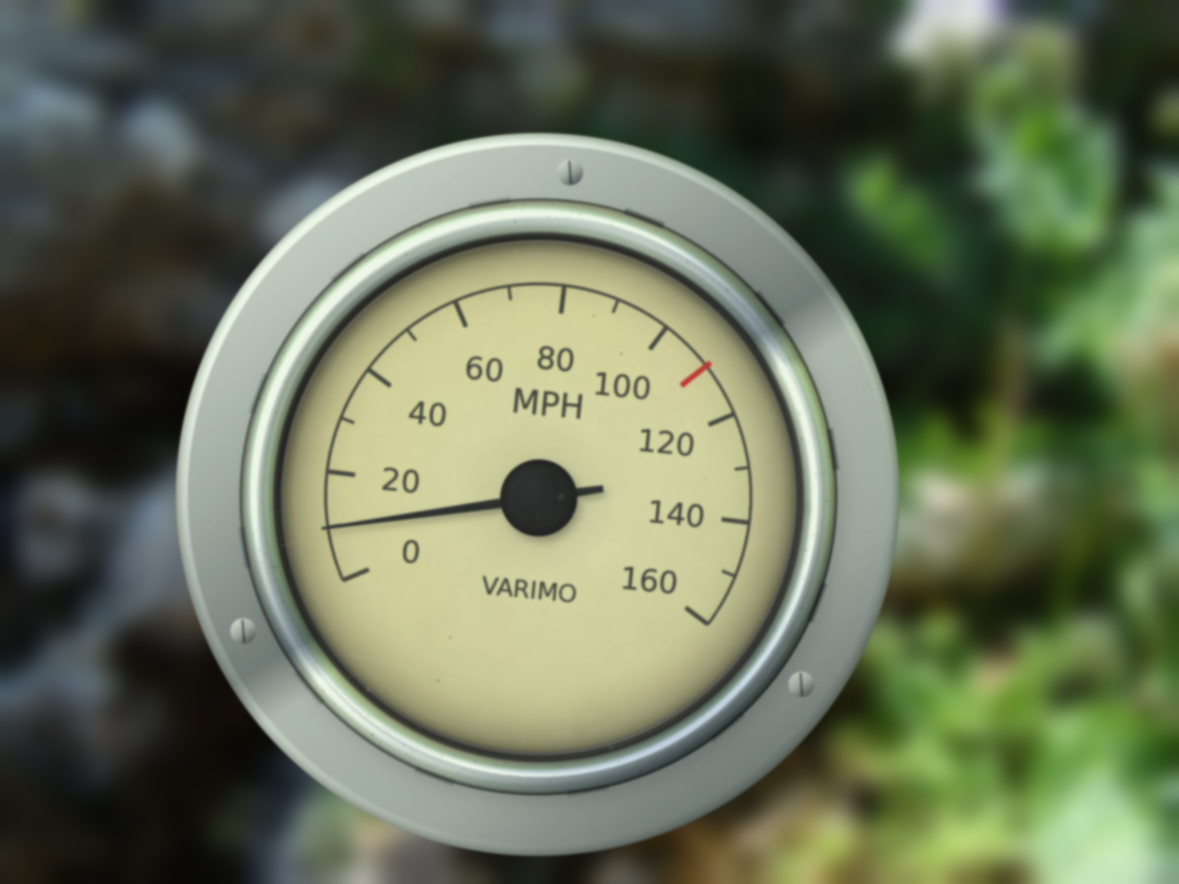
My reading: 10,mph
